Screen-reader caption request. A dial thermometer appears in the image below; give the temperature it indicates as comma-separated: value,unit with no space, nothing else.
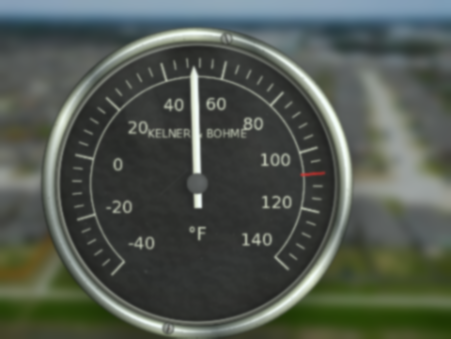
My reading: 50,°F
